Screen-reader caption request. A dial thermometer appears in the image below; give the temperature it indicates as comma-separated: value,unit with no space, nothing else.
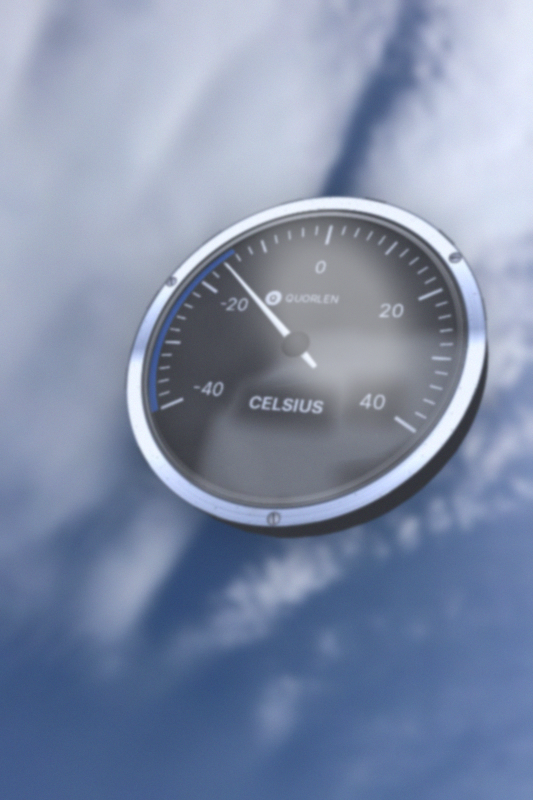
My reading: -16,°C
